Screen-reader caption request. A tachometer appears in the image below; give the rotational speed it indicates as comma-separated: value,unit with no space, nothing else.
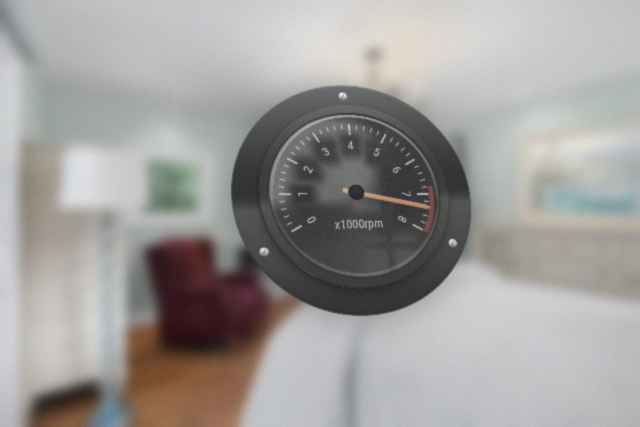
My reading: 7400,rpm
